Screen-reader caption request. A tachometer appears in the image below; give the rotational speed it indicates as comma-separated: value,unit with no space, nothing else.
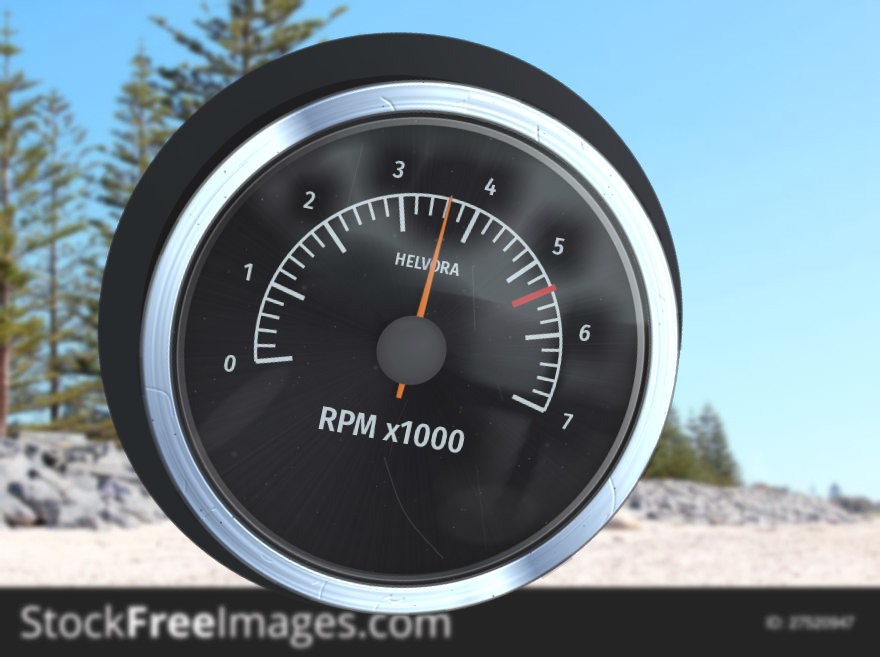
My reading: 3600,rpm
